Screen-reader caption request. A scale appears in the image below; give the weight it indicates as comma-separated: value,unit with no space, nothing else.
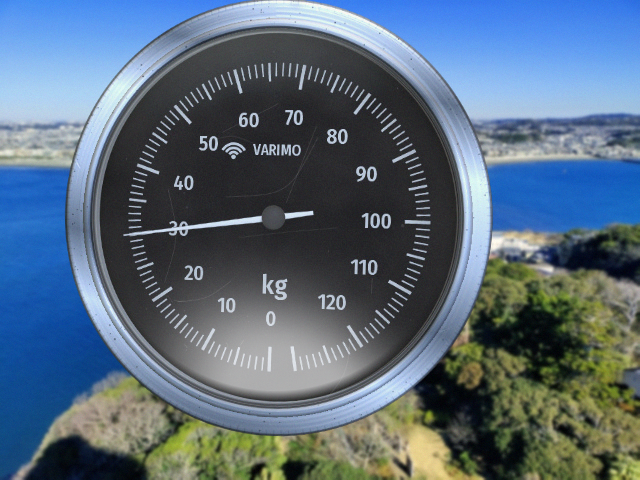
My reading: 30,kg
